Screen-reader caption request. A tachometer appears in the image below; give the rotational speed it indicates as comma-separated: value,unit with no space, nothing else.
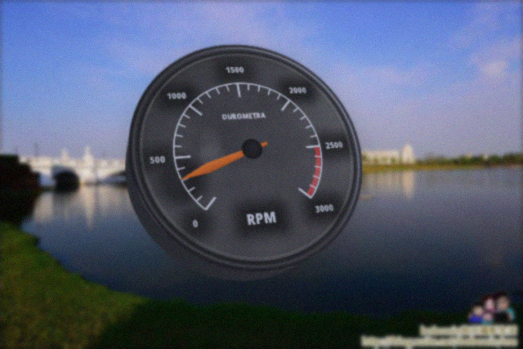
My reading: 300,rpm
